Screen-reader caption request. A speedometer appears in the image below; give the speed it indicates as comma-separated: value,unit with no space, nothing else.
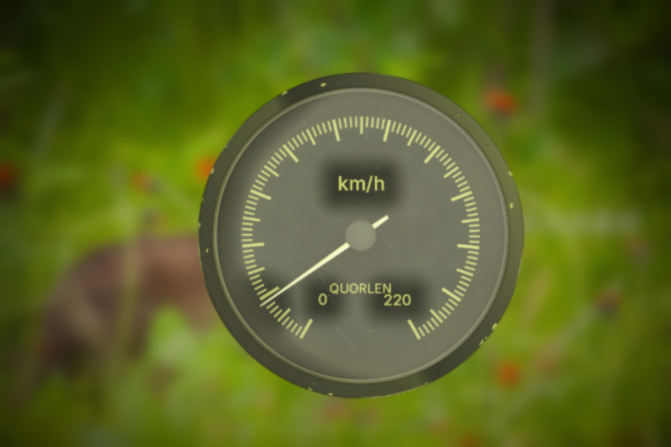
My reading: 18,km/h
